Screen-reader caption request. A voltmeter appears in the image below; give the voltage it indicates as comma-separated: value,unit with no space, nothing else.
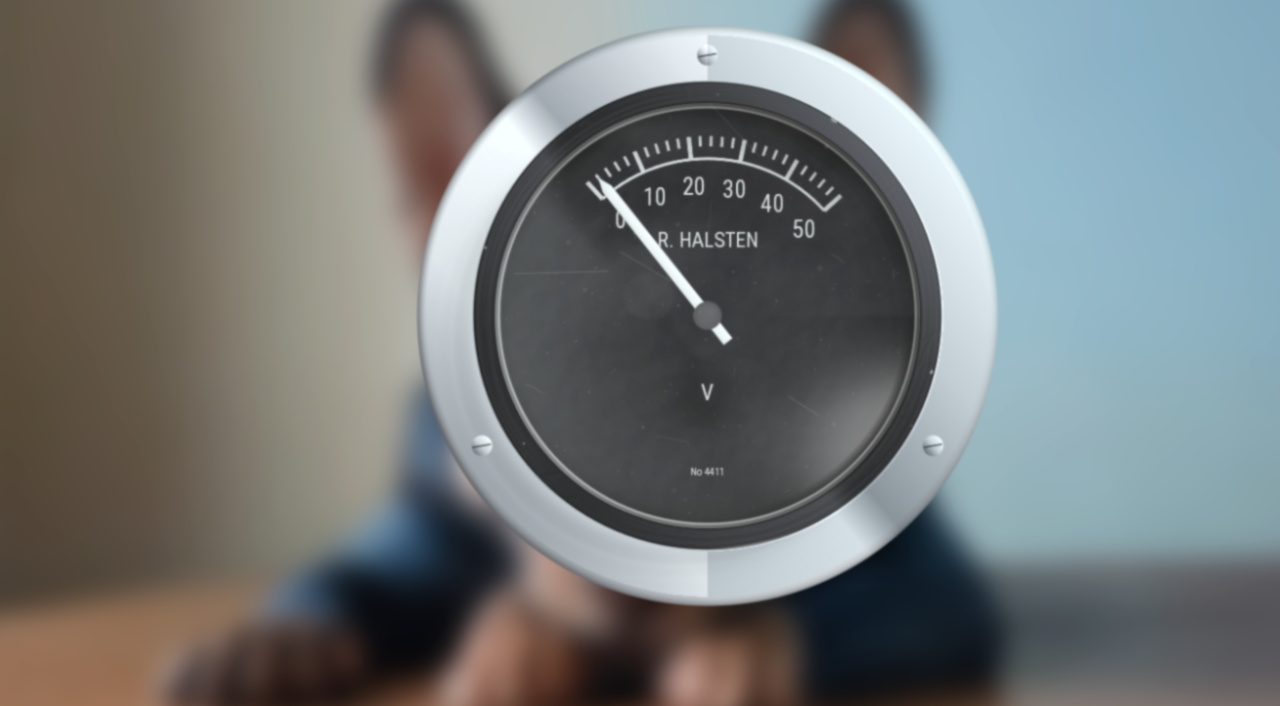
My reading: 2,V
